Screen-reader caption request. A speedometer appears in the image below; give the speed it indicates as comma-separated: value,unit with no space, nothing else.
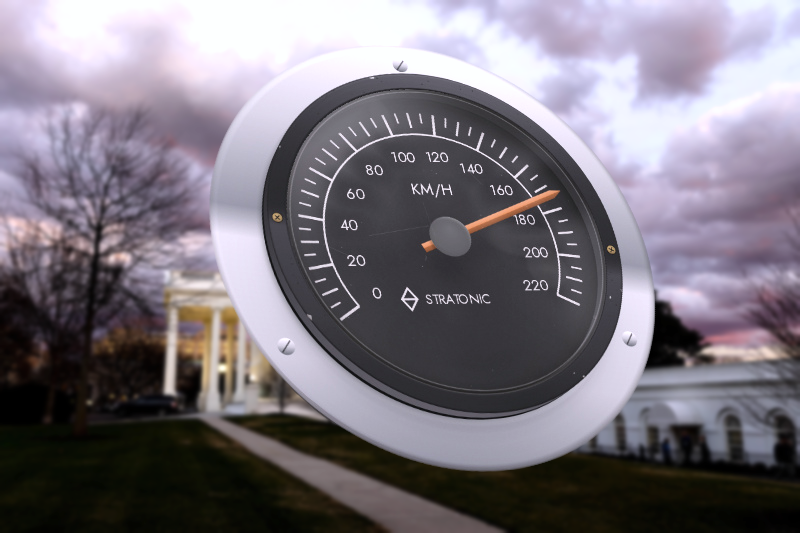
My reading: 175,km/h
